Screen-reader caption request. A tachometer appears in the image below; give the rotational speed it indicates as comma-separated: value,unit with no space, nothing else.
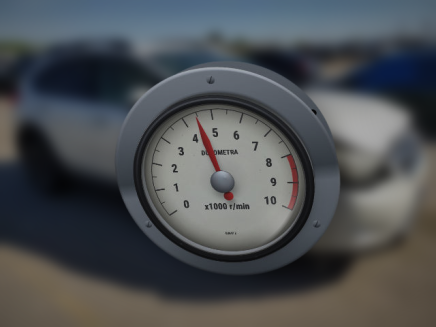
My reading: 4500,rpm
